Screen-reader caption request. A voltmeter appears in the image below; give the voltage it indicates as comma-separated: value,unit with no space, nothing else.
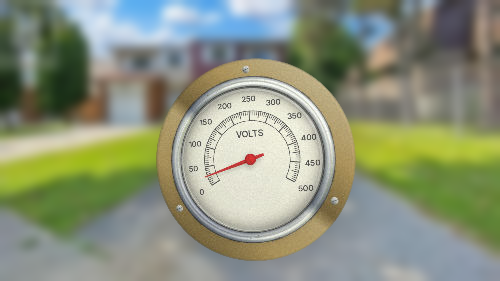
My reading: 25,V
